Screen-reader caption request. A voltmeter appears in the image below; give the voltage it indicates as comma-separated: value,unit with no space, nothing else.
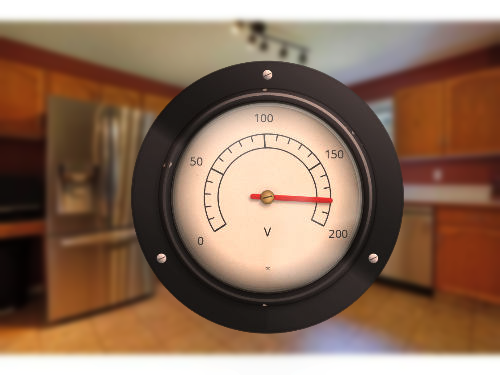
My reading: 180,V
